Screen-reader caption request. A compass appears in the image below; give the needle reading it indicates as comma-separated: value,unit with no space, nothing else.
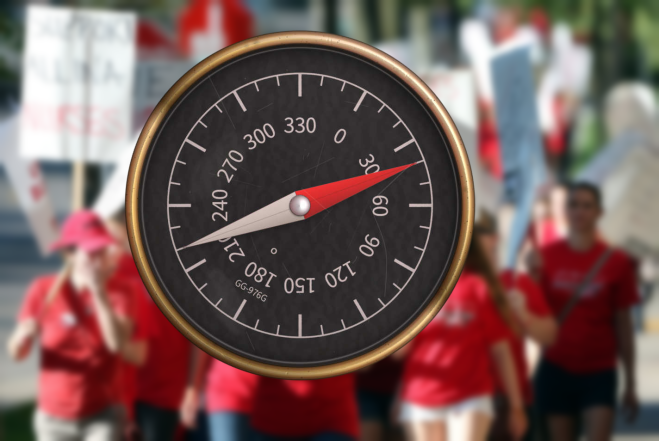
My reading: 40,°
